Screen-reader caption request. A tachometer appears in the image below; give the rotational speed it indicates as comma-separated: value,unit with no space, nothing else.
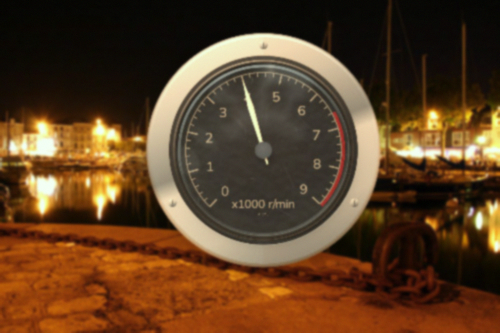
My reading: 4000,rpm
